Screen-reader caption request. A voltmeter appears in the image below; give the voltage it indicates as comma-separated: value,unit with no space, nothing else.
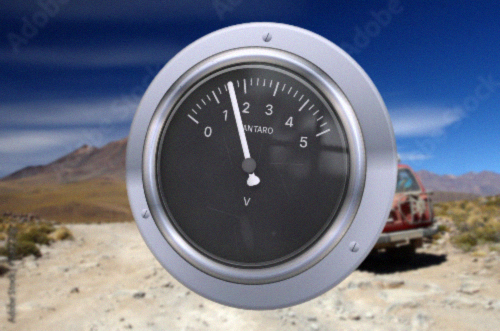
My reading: 1.6,V
